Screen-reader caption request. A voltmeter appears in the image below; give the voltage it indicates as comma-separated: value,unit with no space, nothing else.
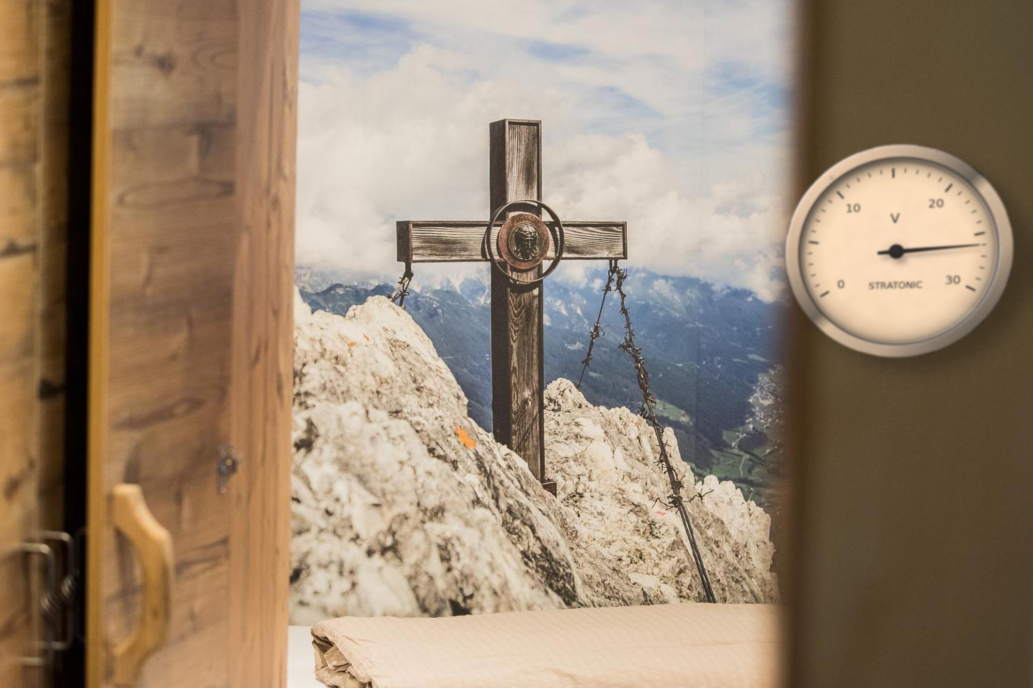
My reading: 26,V
